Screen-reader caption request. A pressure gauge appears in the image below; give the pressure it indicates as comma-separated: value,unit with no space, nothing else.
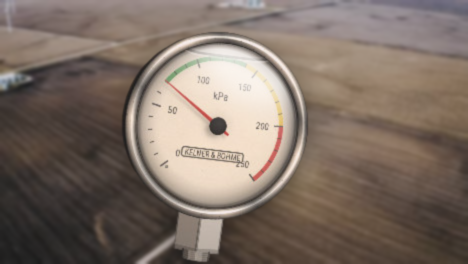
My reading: 70,kPa
